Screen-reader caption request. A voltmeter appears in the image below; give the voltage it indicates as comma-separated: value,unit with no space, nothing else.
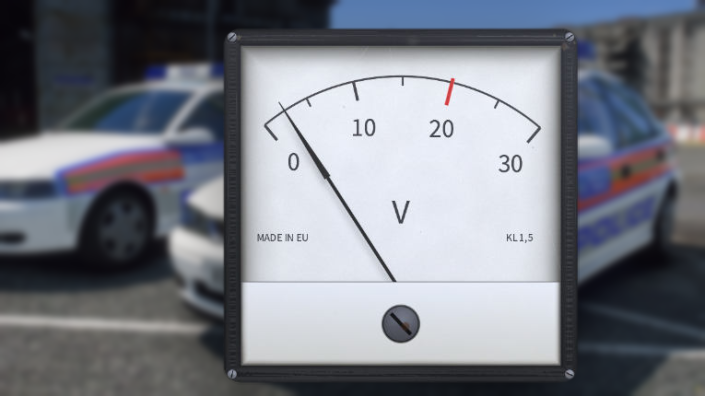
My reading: 2.5,V
